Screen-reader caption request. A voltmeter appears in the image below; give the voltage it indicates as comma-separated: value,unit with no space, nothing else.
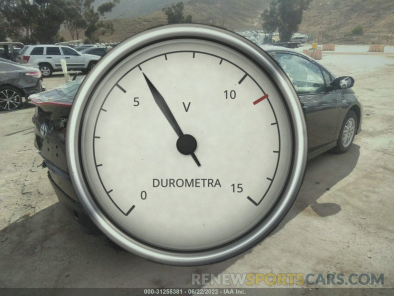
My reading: 6,V
